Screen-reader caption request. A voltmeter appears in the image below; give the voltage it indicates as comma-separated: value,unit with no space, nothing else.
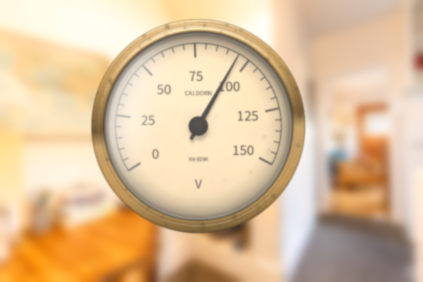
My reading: 95,V
